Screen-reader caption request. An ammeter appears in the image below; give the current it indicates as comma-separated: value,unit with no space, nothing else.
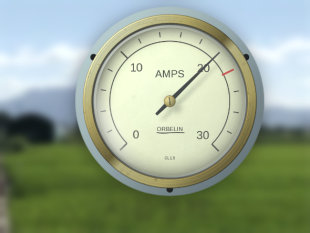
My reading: 20,A
